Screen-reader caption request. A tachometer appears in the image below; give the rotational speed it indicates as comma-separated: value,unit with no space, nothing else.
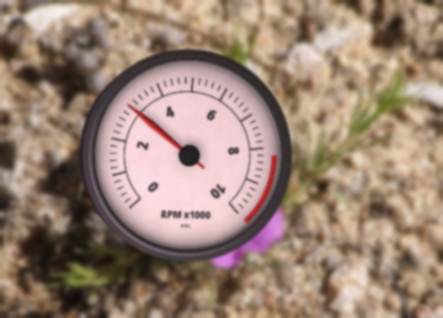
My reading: 3000,rpm
